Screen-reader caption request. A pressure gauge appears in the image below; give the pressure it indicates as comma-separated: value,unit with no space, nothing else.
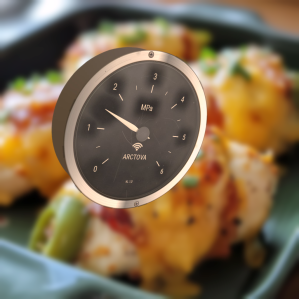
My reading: 1.5,MPa
